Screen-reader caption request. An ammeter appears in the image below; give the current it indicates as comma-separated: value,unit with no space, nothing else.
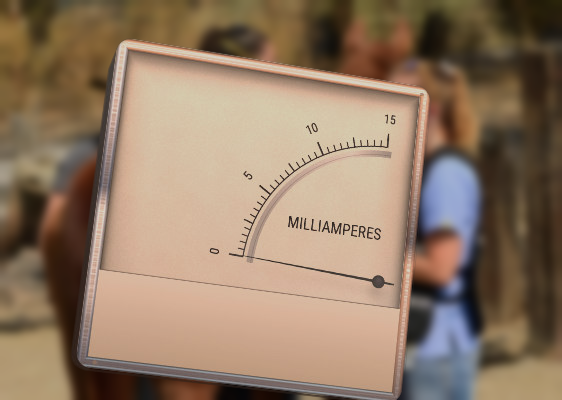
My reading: 0,mA
